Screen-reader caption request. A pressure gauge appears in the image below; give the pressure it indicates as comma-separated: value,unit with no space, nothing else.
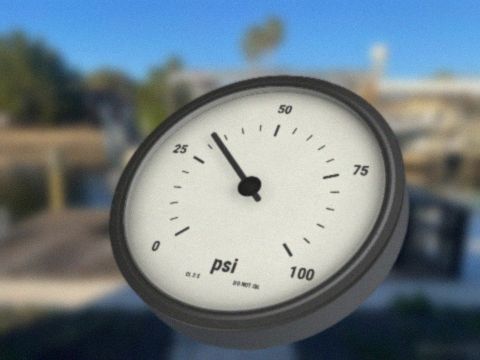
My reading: 32.5,psi
